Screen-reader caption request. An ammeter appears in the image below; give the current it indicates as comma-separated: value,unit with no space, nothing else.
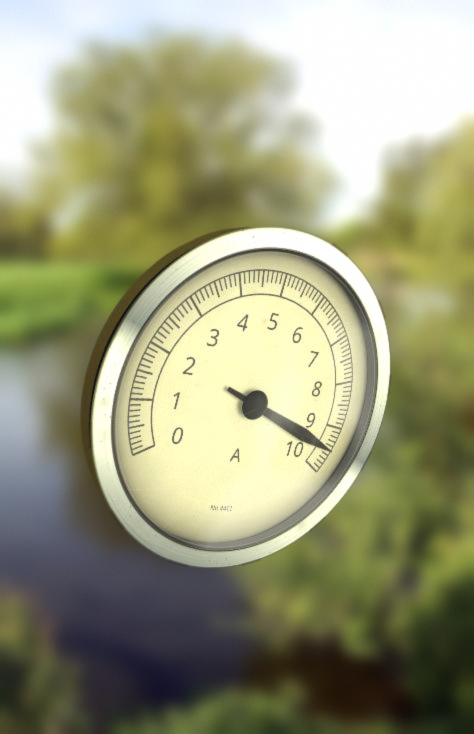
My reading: 9.5,A
